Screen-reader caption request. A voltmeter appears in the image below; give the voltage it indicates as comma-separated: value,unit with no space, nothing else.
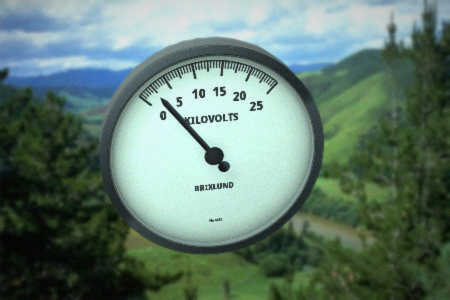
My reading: 2.5,kV
